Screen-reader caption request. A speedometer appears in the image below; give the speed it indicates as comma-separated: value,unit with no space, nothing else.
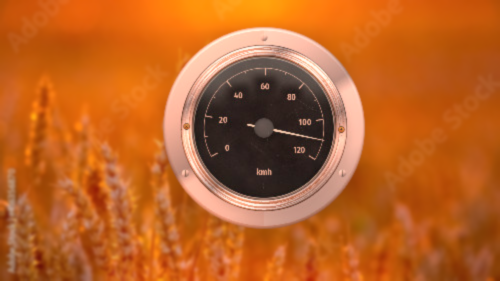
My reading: 110,km/h
